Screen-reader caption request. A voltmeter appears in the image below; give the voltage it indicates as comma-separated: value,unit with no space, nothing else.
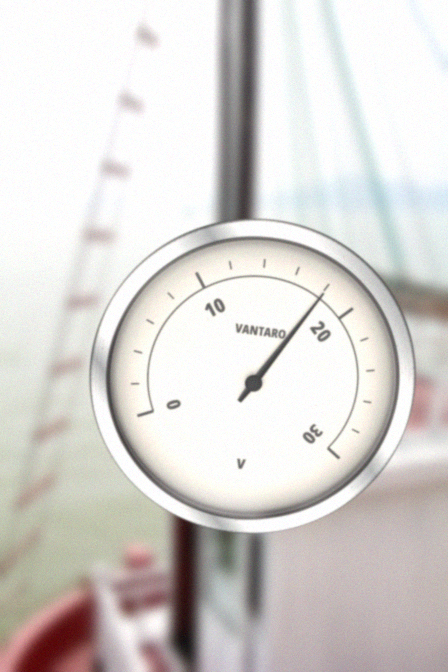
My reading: 18,V
